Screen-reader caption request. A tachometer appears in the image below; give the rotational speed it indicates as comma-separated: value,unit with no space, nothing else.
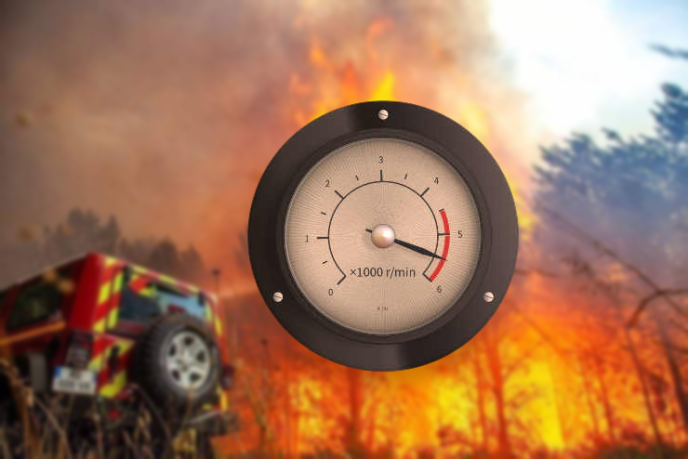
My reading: 5500,rpm
